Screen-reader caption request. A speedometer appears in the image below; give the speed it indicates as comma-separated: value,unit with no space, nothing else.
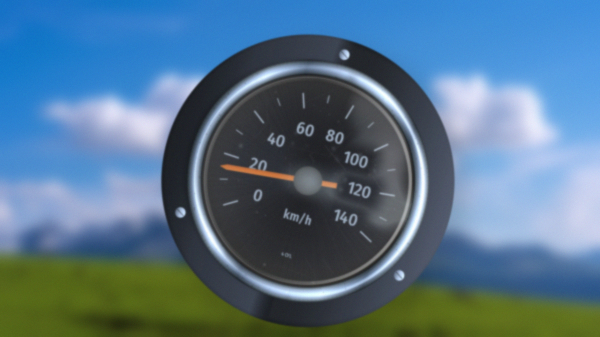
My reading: 15,km/h
